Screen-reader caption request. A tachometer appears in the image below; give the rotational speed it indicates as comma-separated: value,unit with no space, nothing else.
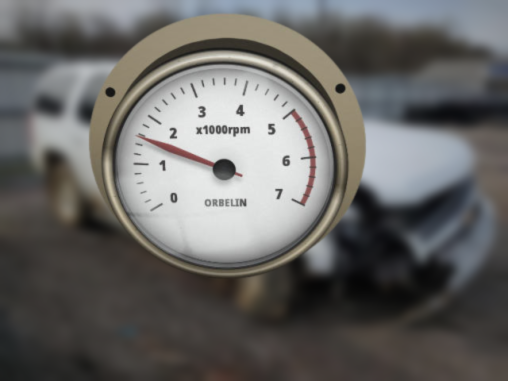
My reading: 1600,rpm
